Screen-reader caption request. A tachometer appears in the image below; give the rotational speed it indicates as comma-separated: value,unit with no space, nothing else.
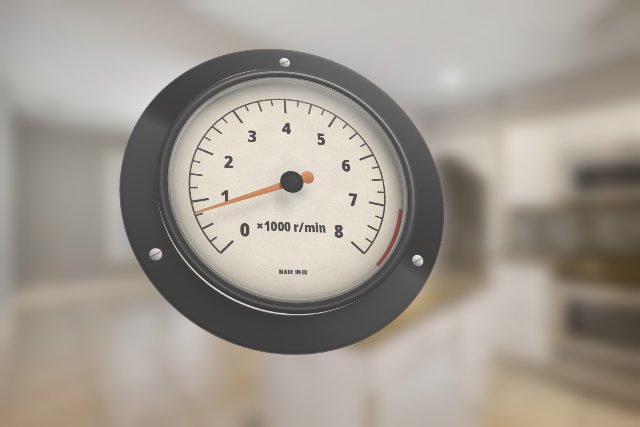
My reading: 750,rpm
